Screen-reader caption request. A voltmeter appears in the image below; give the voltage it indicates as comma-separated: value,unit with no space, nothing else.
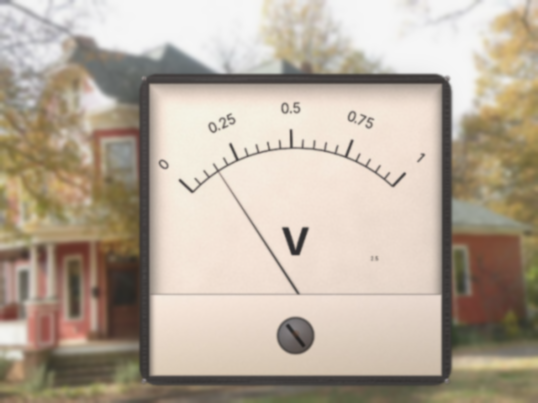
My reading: 0.15,V
